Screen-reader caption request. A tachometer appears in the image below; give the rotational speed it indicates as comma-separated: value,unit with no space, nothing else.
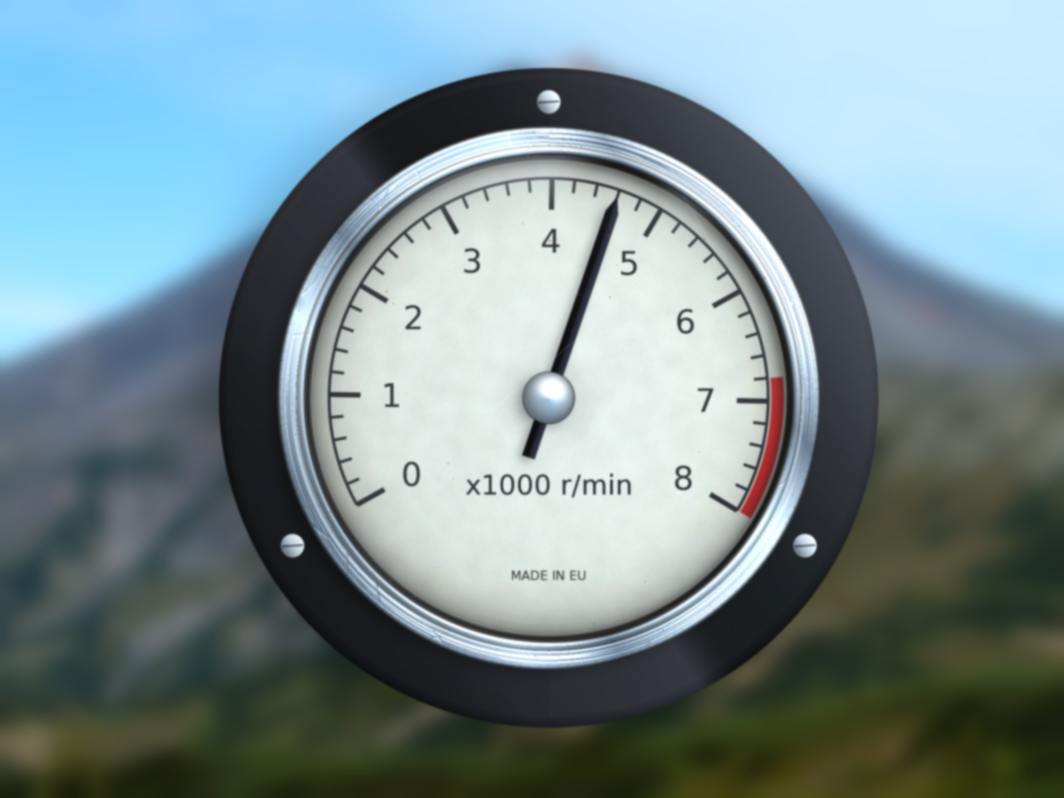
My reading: 4600,rpm
